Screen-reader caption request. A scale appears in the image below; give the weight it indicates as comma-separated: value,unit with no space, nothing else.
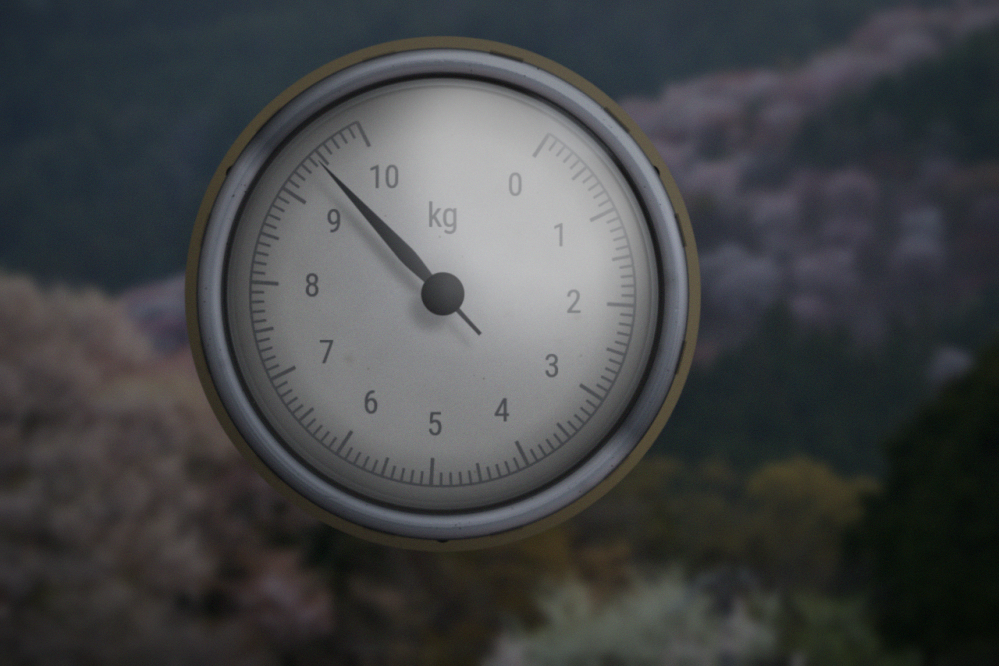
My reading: 9.45,kg
